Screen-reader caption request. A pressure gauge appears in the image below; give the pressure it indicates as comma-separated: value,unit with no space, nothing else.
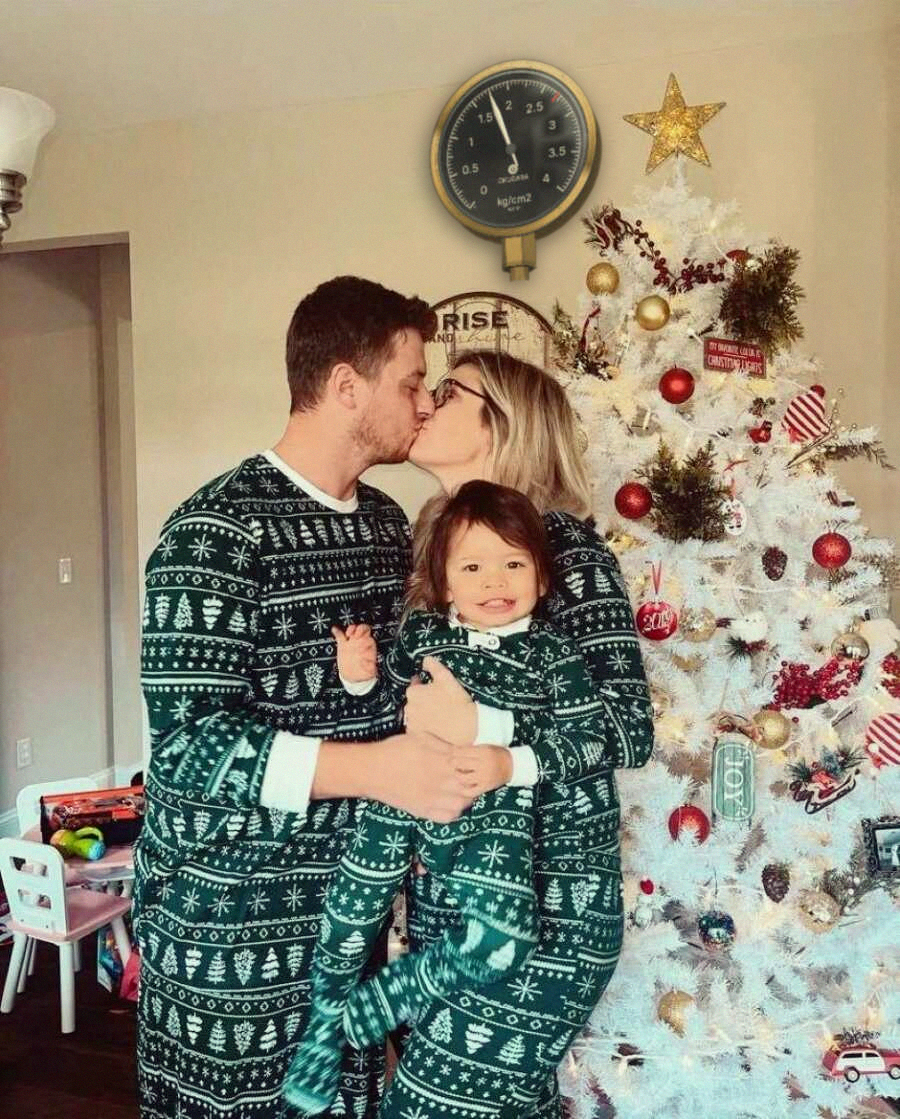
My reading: 1.75,kg/cm²
